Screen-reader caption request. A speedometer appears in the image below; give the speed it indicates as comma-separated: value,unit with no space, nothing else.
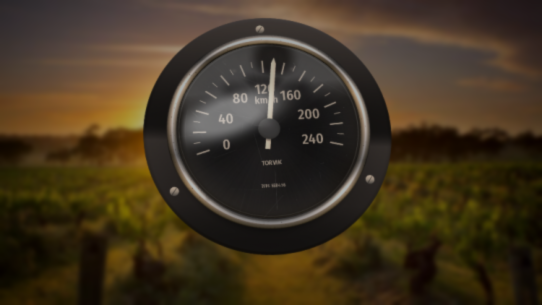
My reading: 130,km/h
